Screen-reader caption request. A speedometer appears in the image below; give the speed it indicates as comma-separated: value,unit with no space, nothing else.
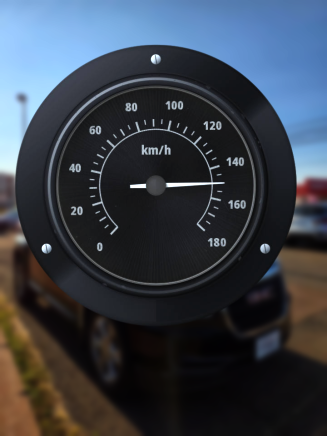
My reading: 150,km/h
